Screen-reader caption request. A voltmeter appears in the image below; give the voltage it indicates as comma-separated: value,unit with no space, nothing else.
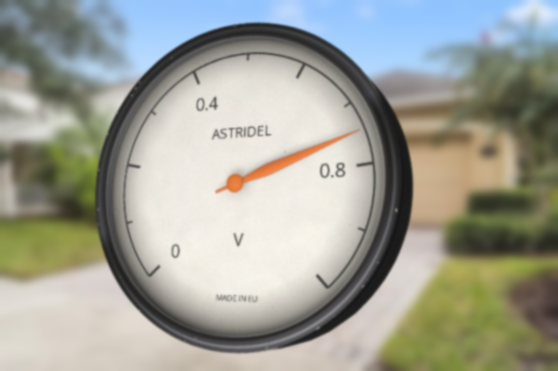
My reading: 0.75,V
